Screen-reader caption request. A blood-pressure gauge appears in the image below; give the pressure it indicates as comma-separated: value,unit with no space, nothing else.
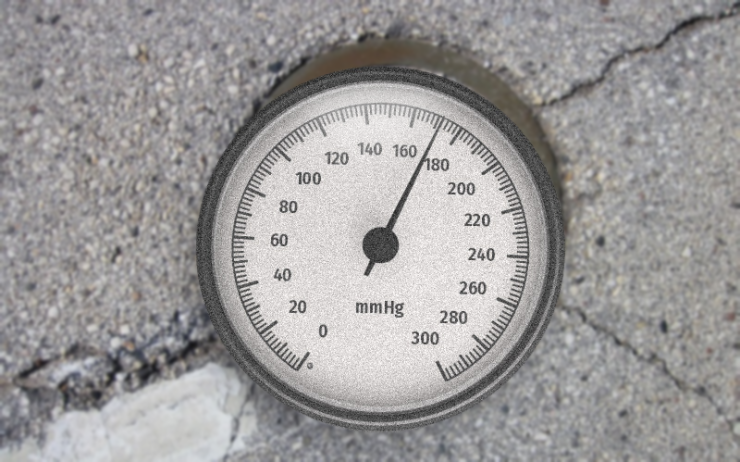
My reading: 172,mmHg
